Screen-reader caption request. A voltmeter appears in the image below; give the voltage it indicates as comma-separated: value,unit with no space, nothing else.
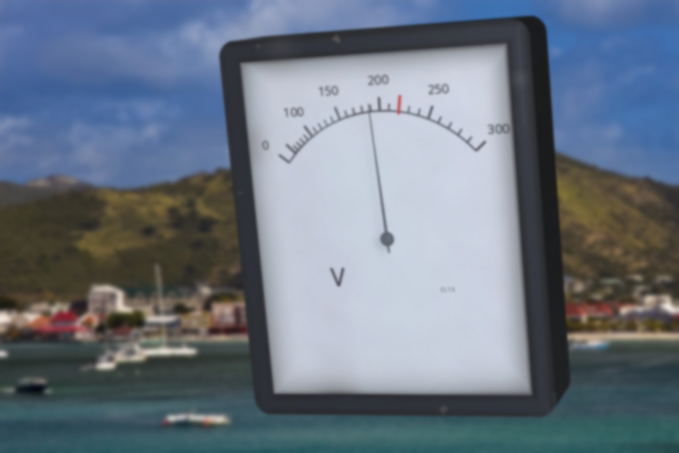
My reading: 190,V
